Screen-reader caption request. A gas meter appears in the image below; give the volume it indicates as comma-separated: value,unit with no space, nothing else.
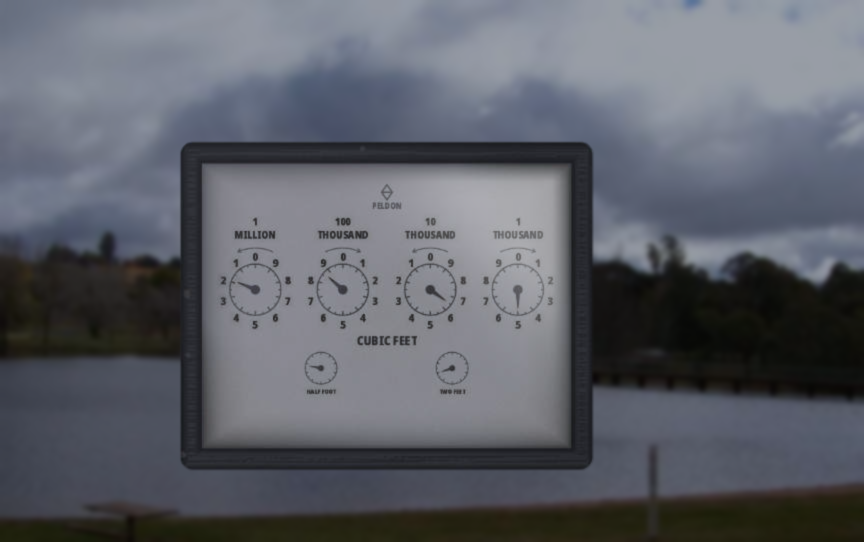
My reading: 186500,ft³
